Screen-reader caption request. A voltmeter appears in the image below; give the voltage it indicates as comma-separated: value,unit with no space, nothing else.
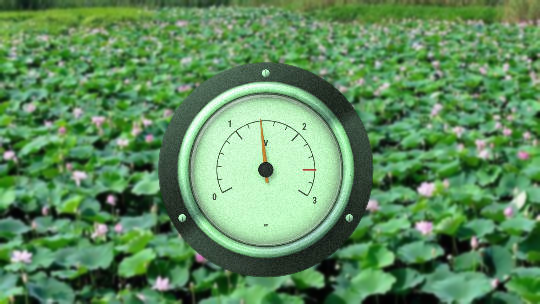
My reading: 1.4,V
